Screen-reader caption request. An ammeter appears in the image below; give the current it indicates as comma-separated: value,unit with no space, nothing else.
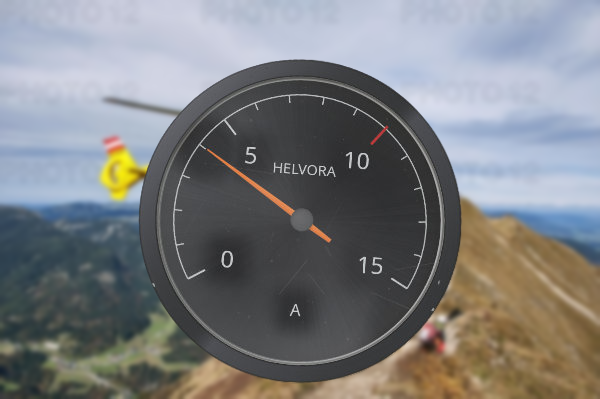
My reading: 4,A
